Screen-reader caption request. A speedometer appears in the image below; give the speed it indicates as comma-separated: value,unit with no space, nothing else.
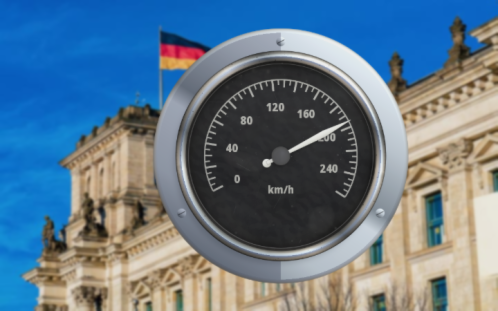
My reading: 195,km/h
